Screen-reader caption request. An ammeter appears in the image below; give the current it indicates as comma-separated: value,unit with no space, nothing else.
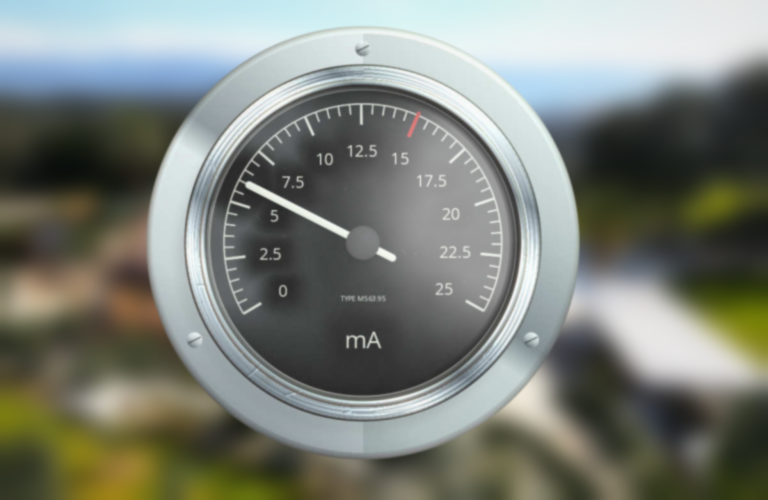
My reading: 6,mA
